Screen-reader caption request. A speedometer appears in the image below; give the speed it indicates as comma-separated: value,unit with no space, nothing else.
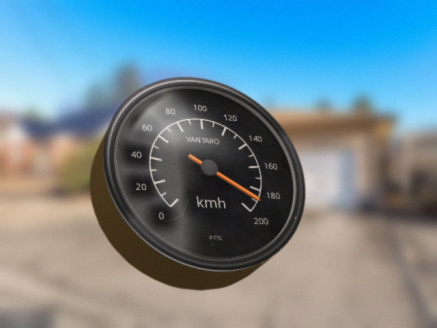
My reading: 190,km/h
